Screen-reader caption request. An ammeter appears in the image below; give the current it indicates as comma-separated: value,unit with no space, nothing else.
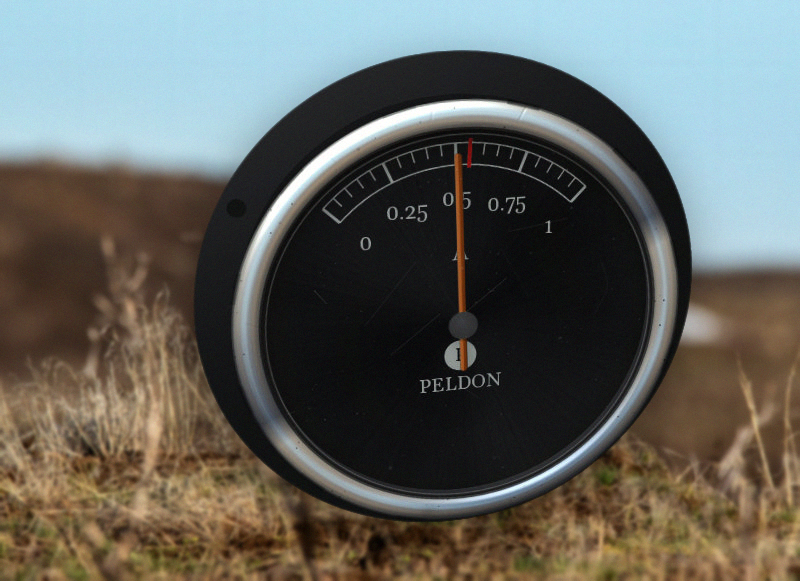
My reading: 0.5,A
